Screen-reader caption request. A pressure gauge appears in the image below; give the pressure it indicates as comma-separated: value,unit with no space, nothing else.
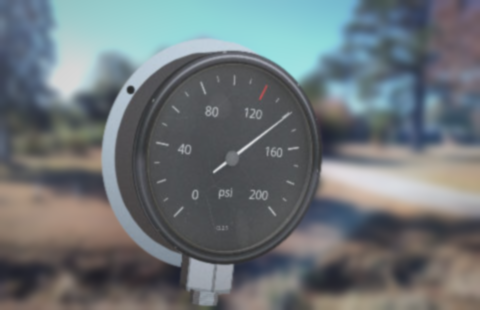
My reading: 140,psi
